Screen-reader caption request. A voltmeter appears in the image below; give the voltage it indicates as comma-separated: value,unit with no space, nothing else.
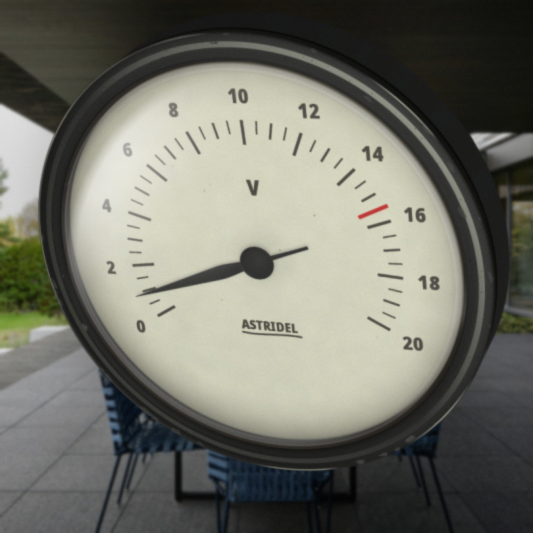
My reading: 1,V
